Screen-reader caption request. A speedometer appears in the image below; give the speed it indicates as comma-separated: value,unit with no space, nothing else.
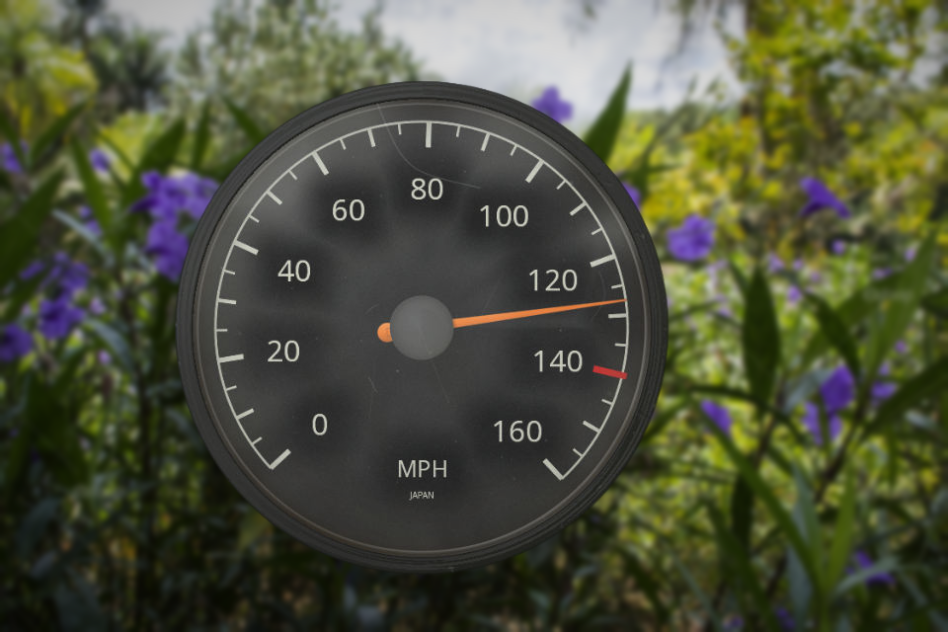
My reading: 127.5,mph
